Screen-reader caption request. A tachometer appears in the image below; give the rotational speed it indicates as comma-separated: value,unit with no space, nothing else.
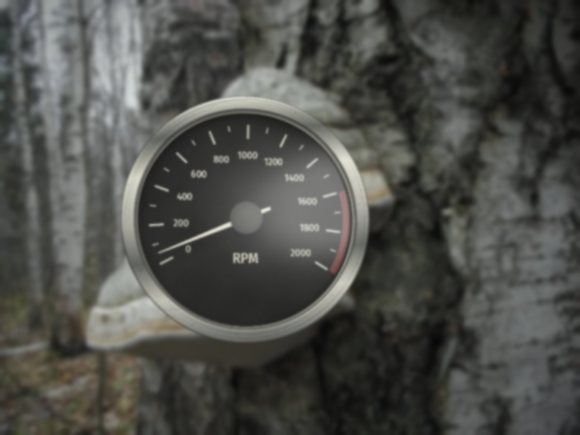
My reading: 50,rpm
